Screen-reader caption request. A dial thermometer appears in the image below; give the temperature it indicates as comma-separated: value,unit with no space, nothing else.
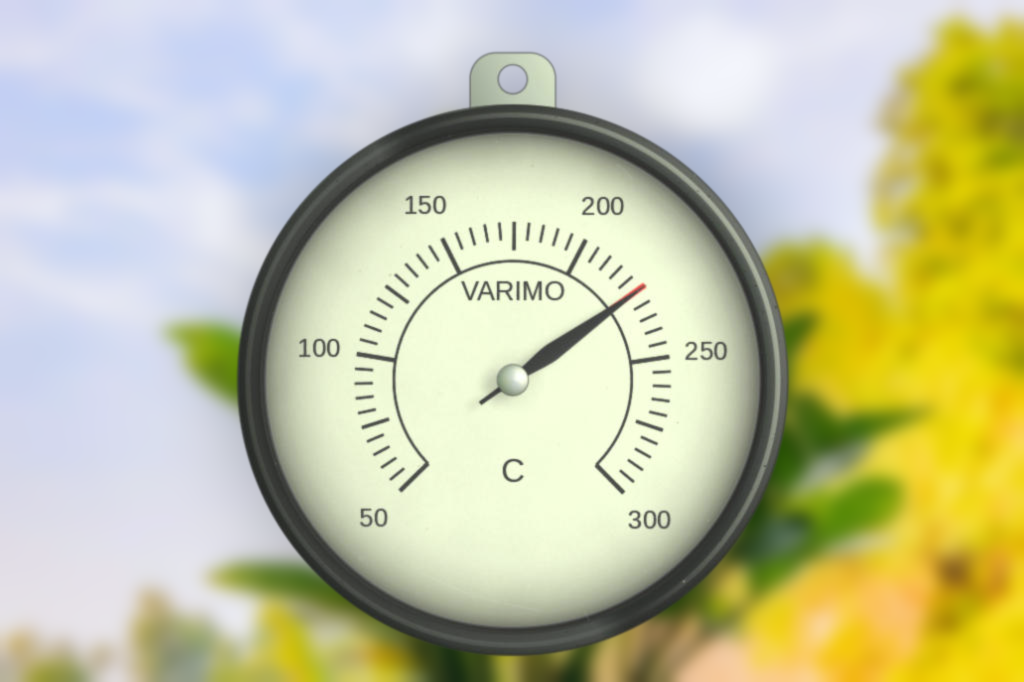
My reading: 225,°C
